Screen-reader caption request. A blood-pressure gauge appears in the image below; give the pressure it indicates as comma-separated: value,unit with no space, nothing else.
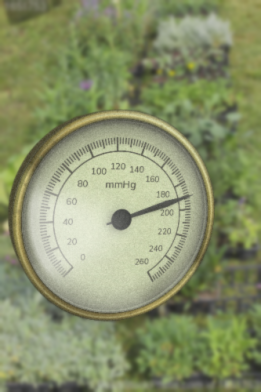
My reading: 190,mmHg
